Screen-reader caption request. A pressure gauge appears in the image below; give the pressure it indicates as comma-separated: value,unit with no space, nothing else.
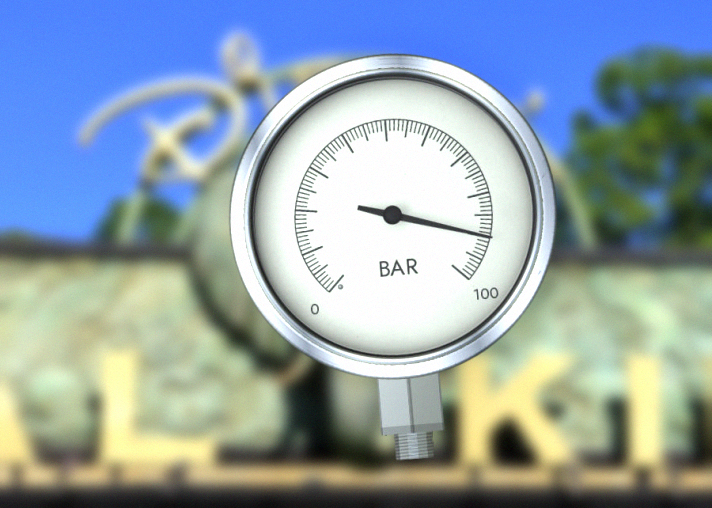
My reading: 90,bar
